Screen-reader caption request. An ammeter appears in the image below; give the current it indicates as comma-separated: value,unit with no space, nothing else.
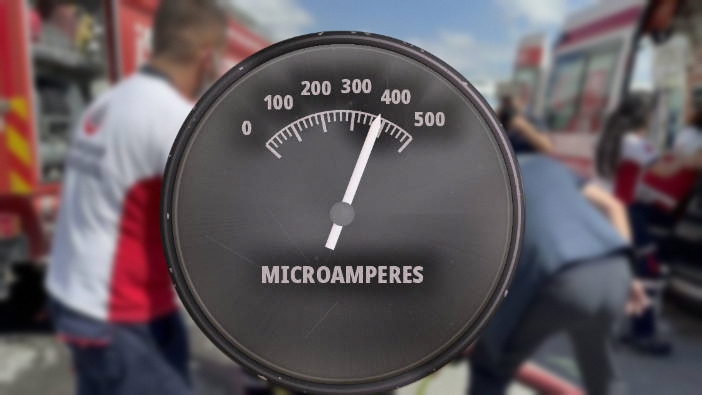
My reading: 380,µA
